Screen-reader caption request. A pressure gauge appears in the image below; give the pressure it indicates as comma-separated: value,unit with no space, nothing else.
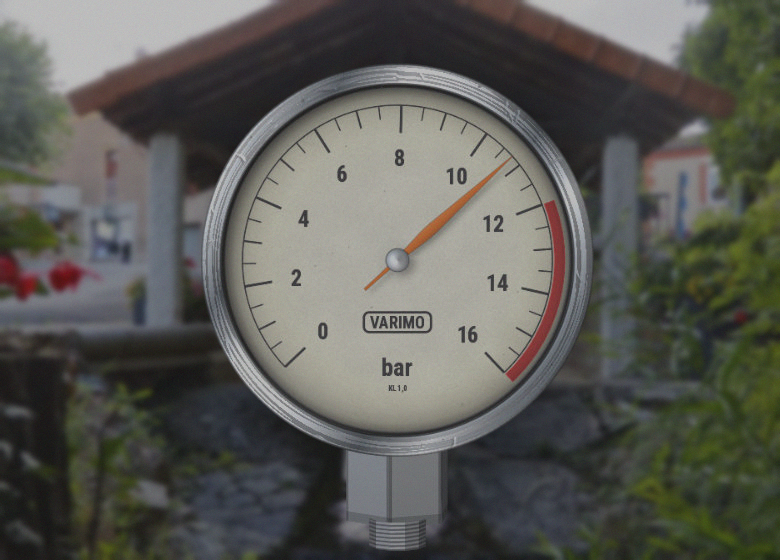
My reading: 10.75,bar
